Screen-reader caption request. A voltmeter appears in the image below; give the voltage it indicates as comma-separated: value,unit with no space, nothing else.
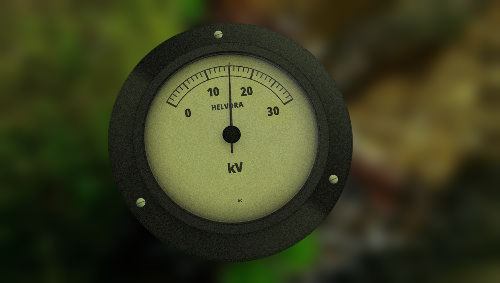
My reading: 15,kV
